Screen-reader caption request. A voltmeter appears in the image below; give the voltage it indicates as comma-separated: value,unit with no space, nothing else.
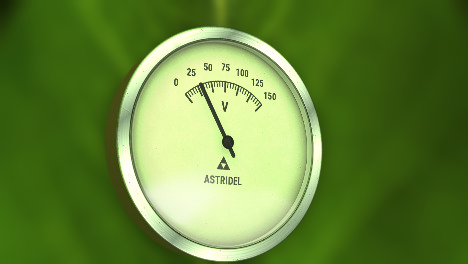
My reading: 25,V
